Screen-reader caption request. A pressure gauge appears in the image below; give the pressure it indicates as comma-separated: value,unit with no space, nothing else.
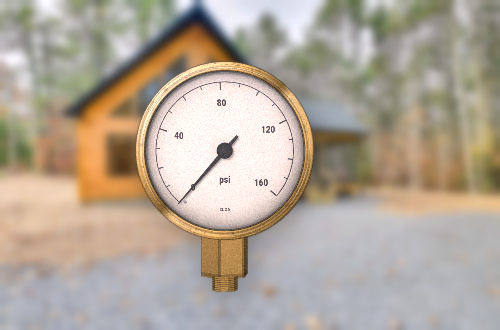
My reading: 0,psi
